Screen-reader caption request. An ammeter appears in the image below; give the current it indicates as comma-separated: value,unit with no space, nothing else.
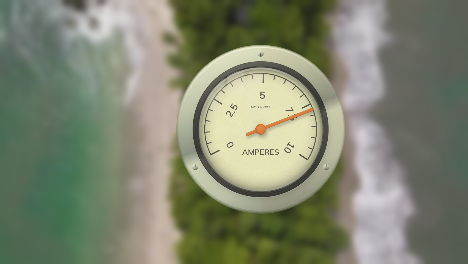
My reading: 7.75,A
